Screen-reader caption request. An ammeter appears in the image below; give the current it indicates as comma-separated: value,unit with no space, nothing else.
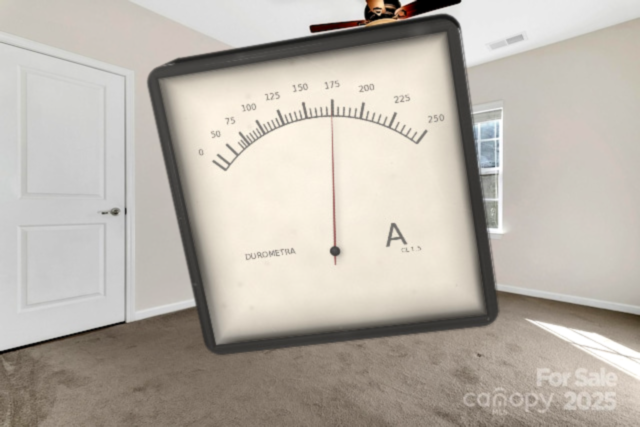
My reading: 175,A
